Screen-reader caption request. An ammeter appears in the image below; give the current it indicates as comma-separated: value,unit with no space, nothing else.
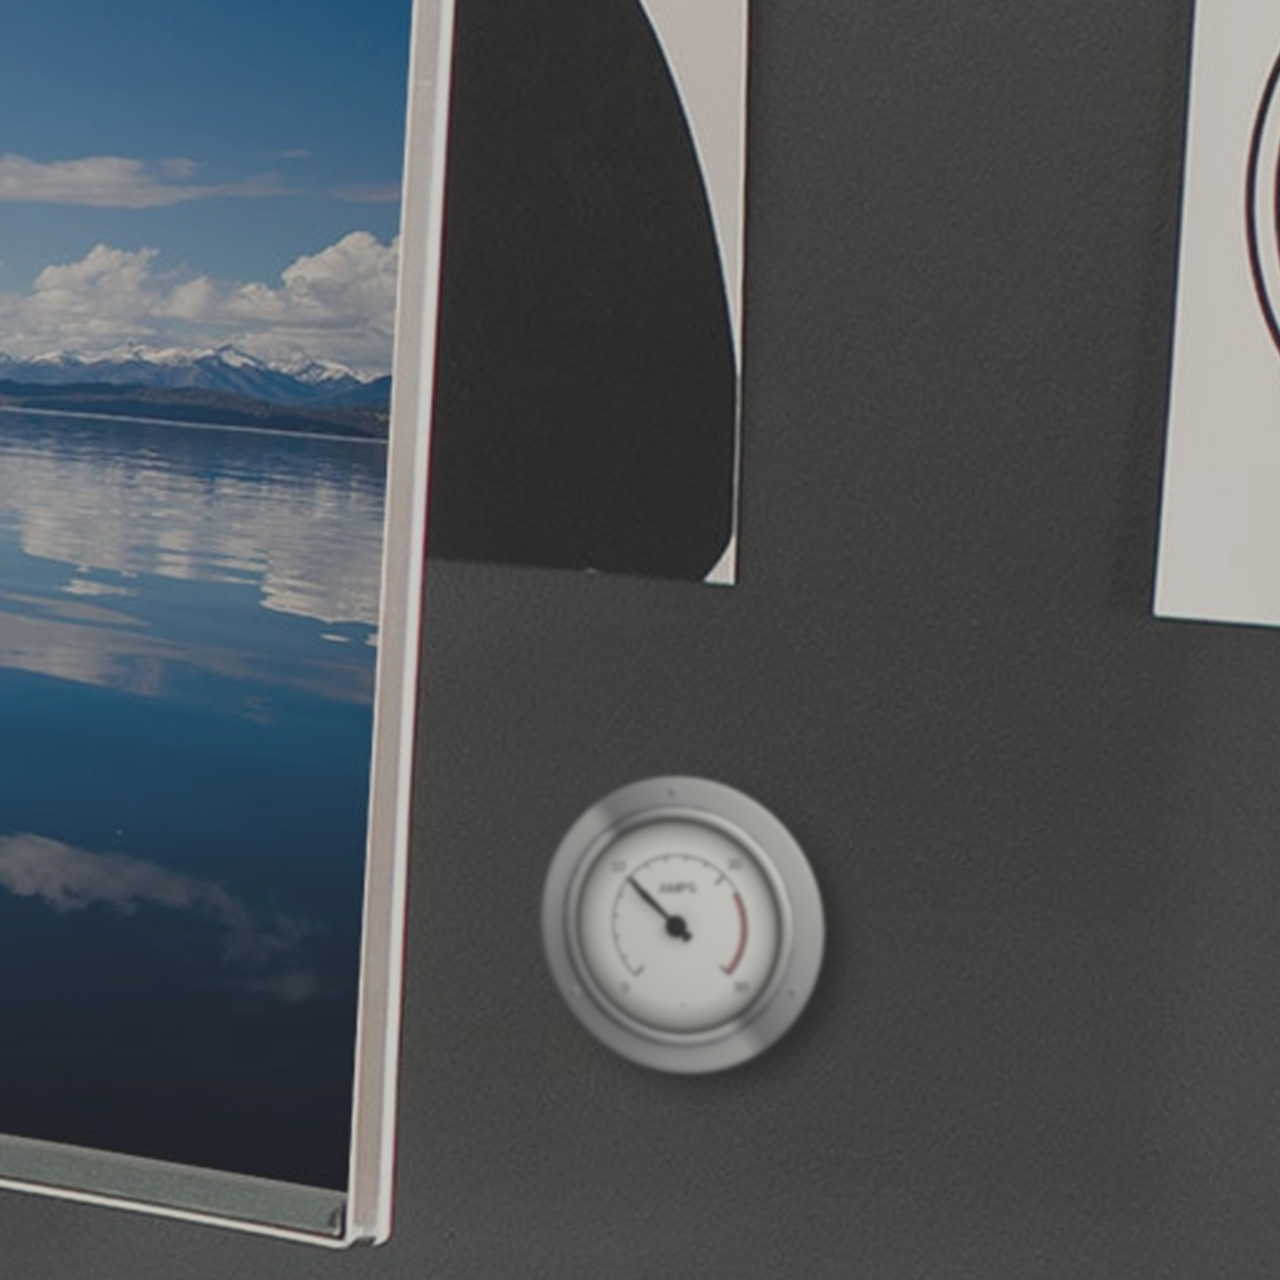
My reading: 10,A
